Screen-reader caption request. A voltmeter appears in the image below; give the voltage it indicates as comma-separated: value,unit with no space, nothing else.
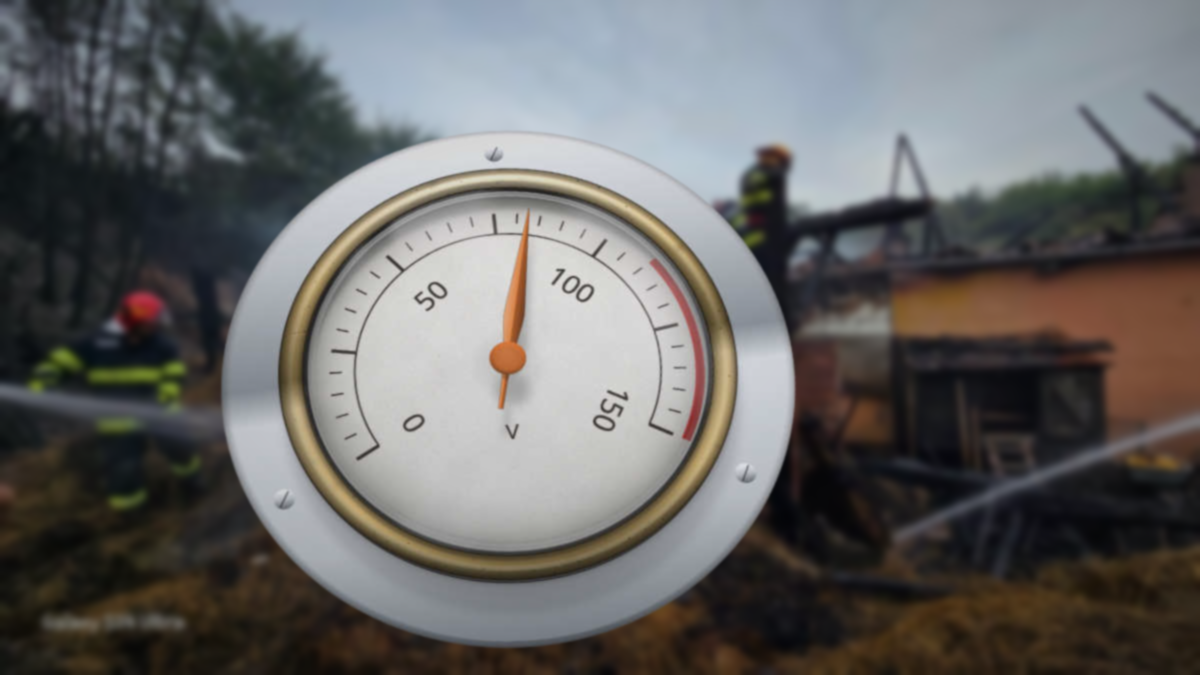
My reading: 82.5,V
